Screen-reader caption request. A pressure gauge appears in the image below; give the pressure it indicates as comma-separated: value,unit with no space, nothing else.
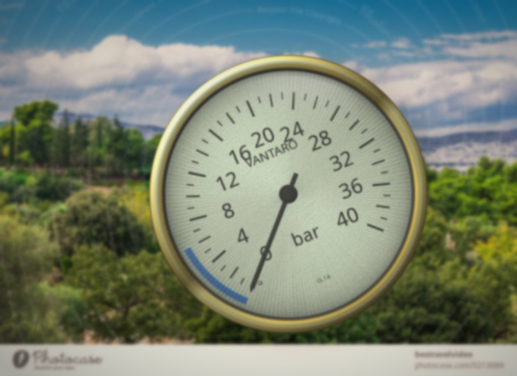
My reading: 0,bar
